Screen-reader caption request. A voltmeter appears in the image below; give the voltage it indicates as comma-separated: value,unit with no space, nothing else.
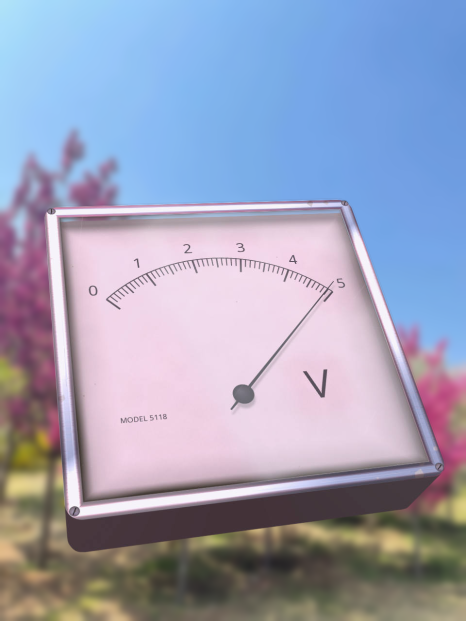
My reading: 4.9,V
